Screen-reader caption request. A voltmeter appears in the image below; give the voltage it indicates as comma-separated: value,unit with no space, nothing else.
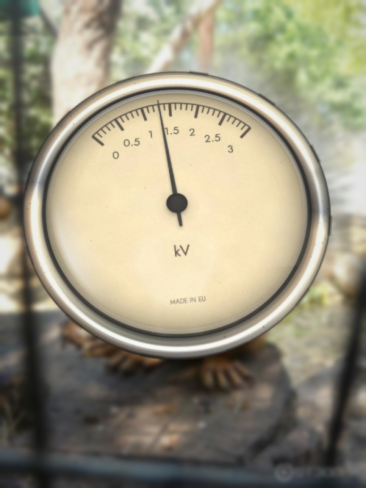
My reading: 1.3,kV
